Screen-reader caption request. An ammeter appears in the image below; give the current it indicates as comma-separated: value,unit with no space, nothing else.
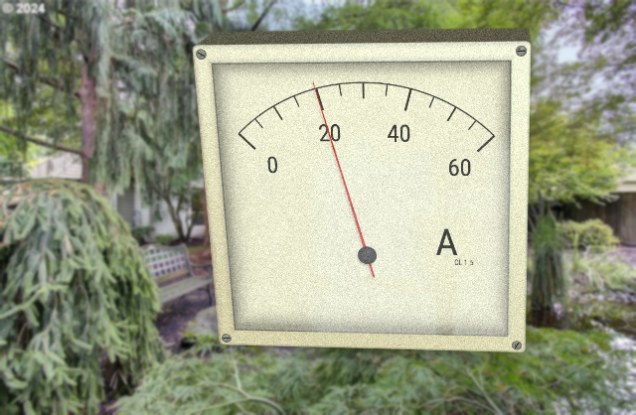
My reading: 20,A
